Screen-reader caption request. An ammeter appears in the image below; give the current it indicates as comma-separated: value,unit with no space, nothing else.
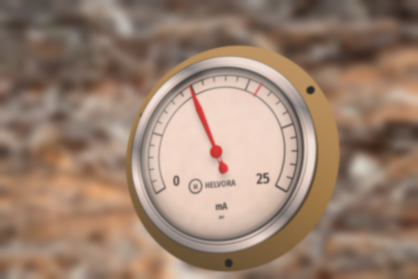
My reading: 10,mA
